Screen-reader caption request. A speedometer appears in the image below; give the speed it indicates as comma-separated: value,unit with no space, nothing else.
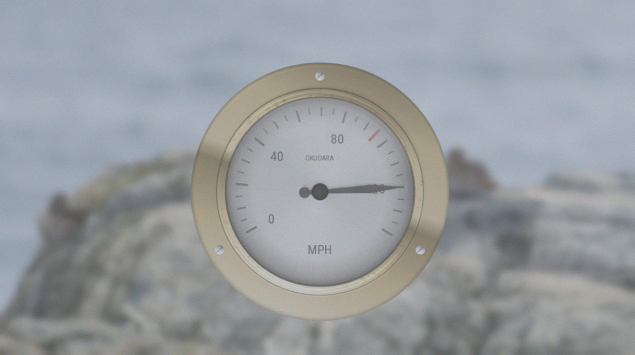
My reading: 120,mph
